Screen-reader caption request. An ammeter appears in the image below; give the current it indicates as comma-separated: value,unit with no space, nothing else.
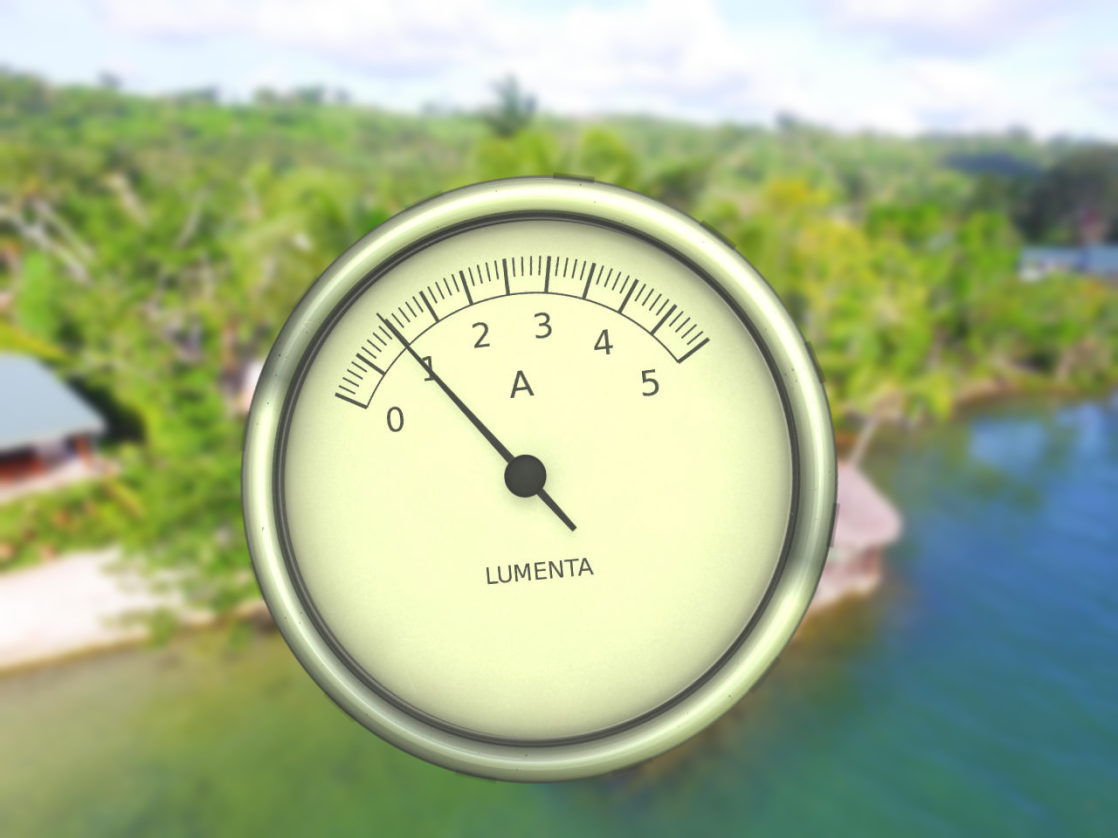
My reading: 1,A
